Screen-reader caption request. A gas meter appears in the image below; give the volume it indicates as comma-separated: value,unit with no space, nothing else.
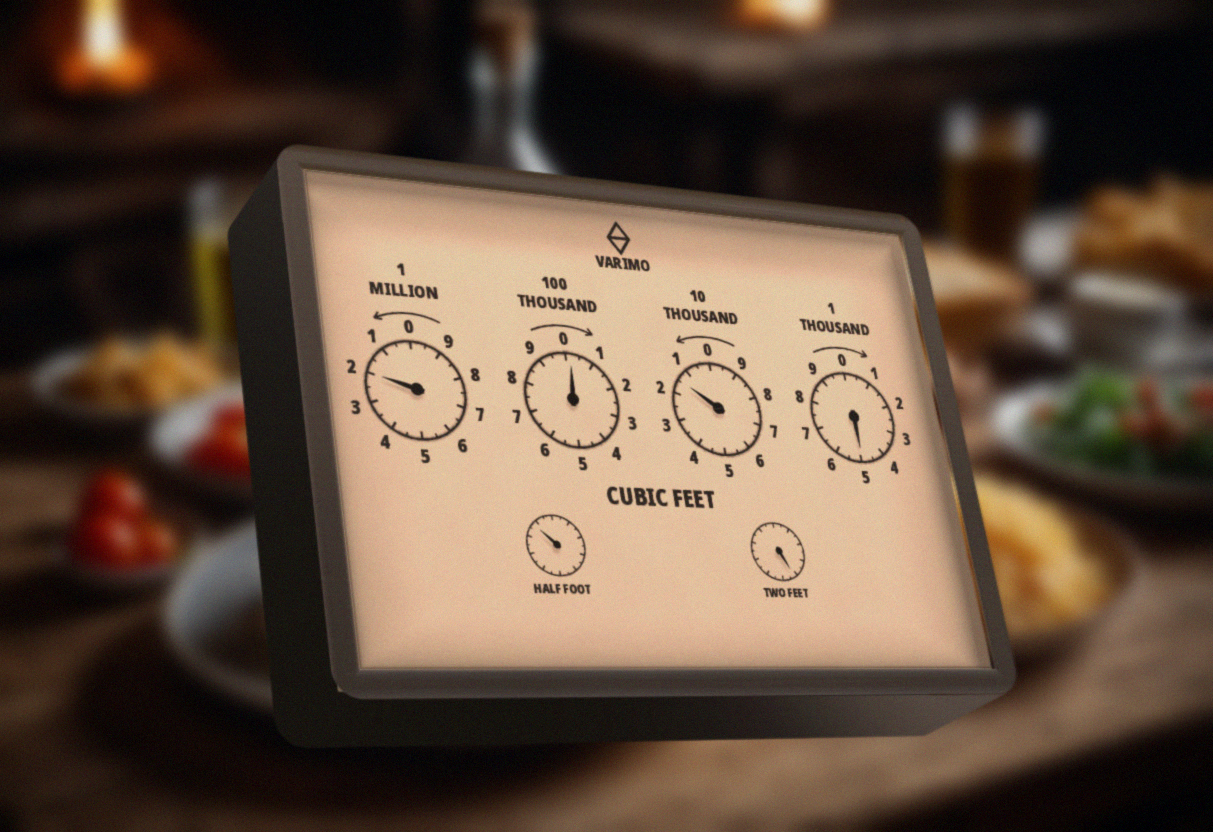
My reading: 201500,ft³
